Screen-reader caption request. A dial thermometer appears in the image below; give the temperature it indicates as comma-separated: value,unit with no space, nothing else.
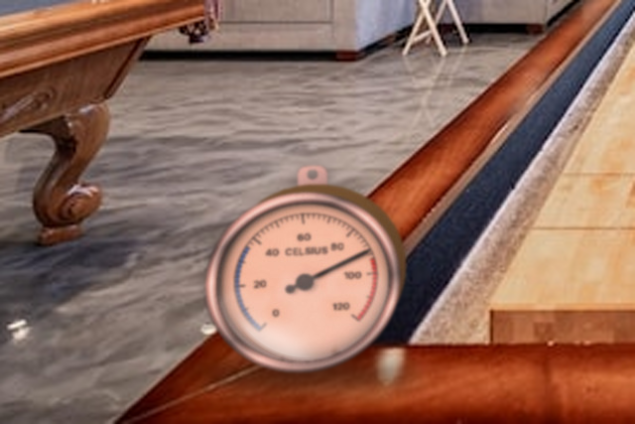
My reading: 90,°C
